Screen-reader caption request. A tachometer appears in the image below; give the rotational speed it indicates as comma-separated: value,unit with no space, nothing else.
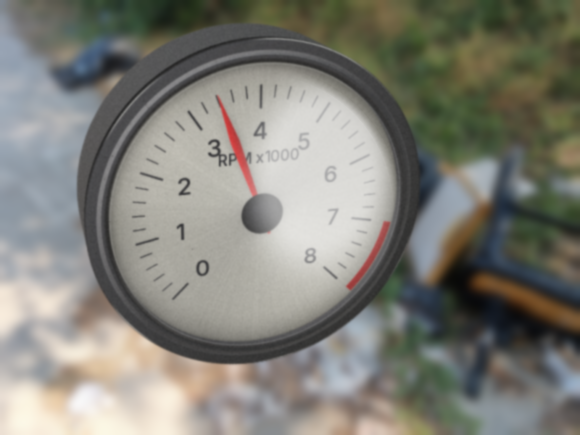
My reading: 3400,rpm
